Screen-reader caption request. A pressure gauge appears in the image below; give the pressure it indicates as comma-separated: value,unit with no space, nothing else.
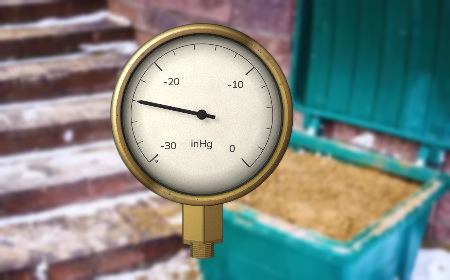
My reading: -24,inHg
